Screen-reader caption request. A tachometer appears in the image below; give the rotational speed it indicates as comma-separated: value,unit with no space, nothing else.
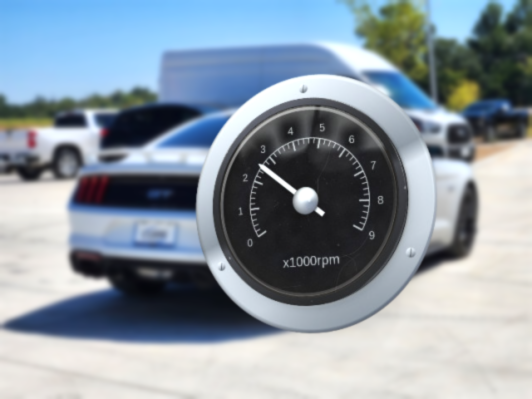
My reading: 2600,rpm
